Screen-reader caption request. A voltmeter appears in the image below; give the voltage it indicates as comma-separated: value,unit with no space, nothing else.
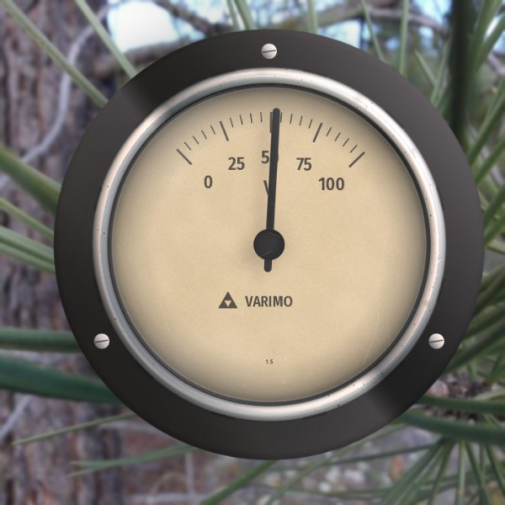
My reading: 52.5,V
